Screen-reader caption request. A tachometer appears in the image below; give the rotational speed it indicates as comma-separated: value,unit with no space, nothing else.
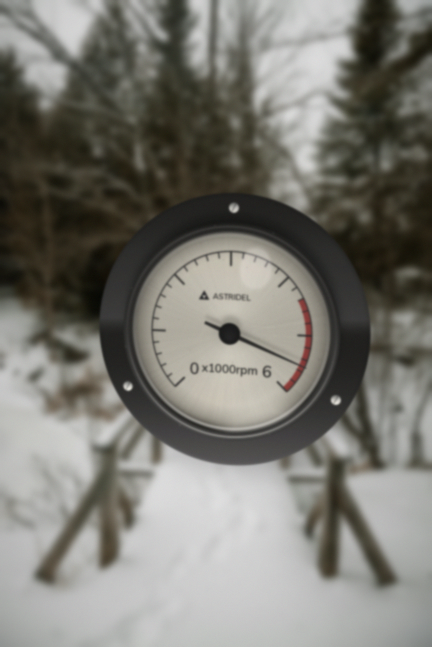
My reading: 5500,rpm
